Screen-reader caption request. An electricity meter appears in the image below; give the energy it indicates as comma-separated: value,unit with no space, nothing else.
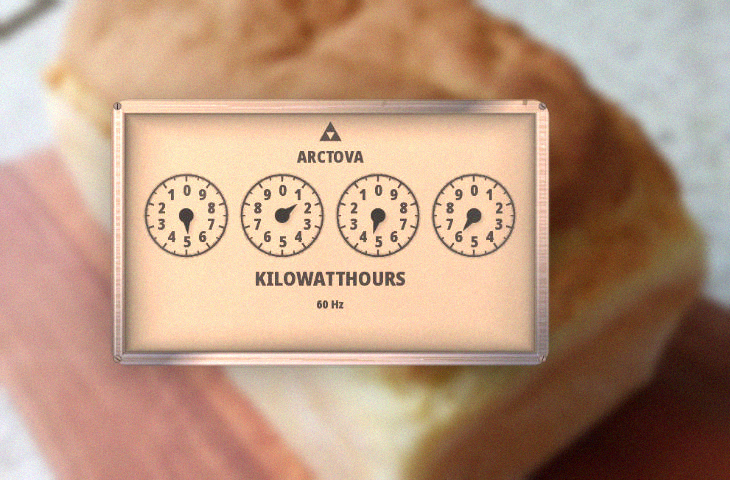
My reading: 5146,kWh
